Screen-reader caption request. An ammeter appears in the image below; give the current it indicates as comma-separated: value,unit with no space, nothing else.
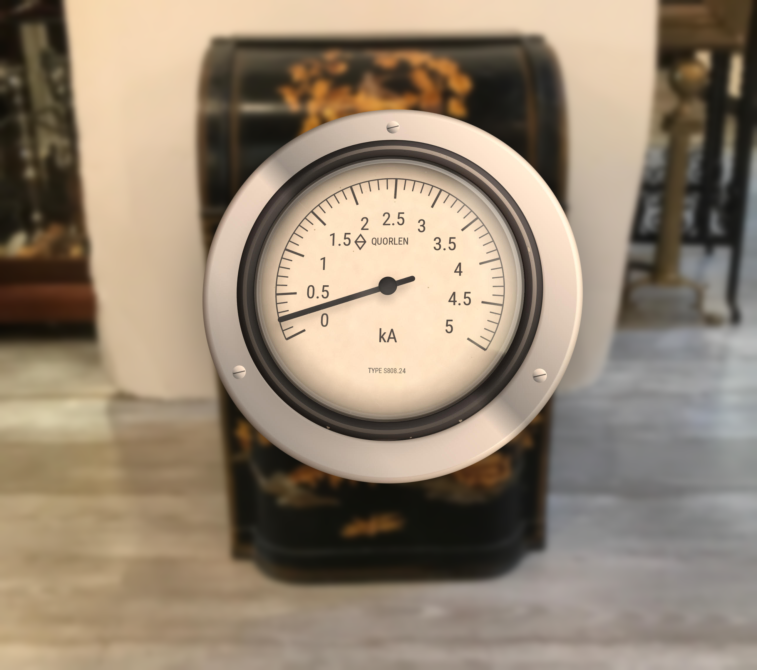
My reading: 0.2,kA
